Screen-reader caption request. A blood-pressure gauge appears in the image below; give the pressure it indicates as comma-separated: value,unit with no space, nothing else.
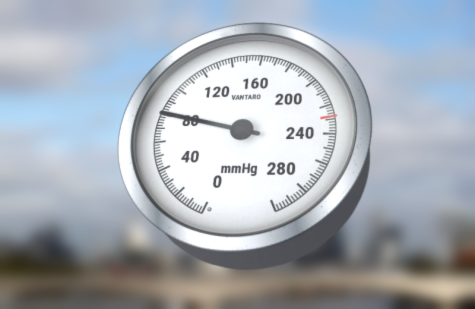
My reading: 80,mmHg
